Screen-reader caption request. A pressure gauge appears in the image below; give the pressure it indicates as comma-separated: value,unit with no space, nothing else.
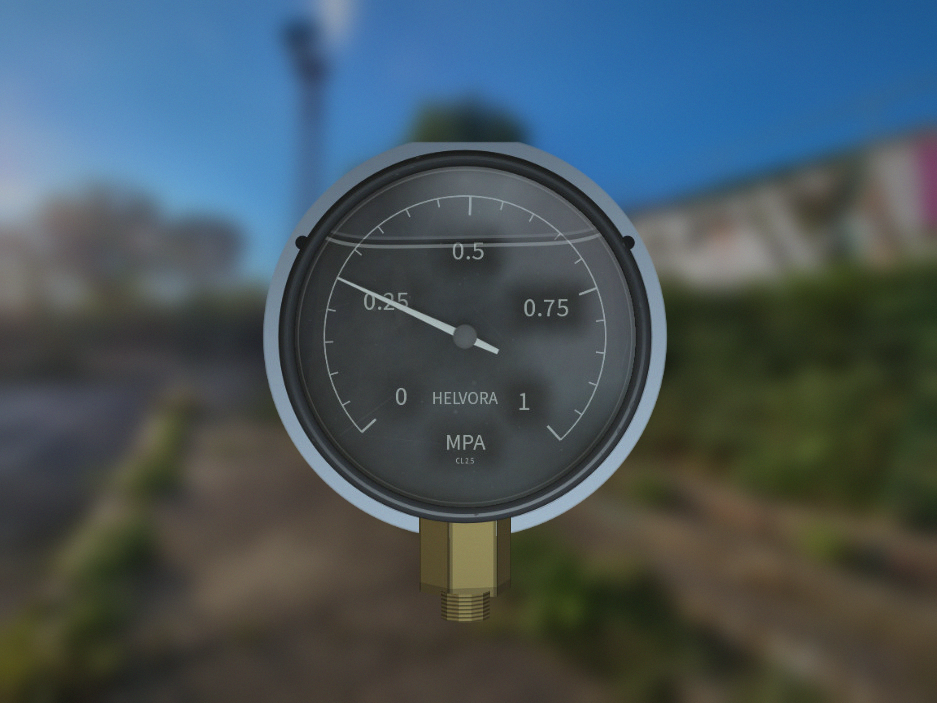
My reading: 0.25,MPa
